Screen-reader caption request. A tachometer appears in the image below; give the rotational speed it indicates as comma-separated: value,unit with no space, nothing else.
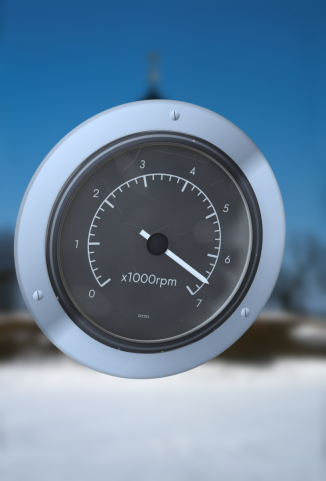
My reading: 6600,rpm
